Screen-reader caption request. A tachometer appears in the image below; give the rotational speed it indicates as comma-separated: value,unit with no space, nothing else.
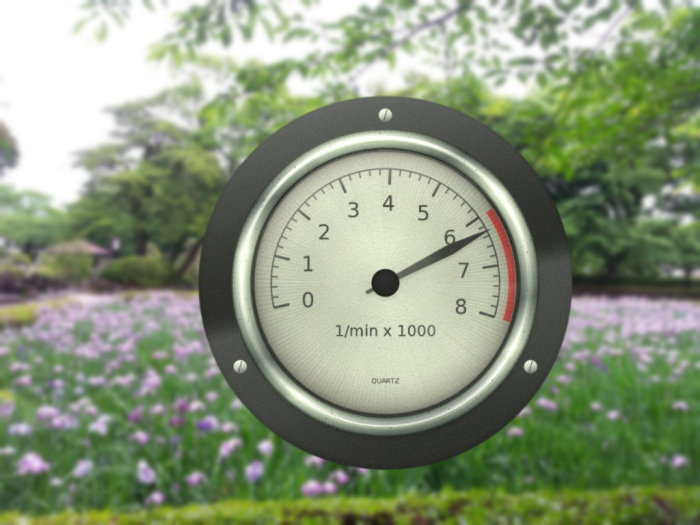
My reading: 6300,rpm
